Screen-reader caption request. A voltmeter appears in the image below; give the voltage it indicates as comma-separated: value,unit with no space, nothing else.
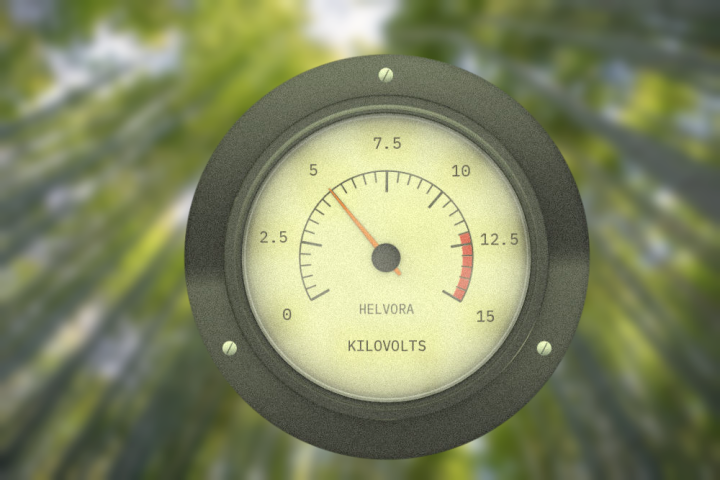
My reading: 5,kV
